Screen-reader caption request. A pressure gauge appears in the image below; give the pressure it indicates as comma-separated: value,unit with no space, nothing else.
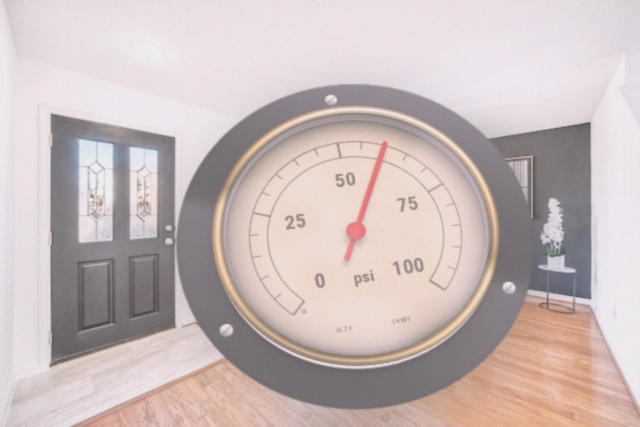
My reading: 60,psi
